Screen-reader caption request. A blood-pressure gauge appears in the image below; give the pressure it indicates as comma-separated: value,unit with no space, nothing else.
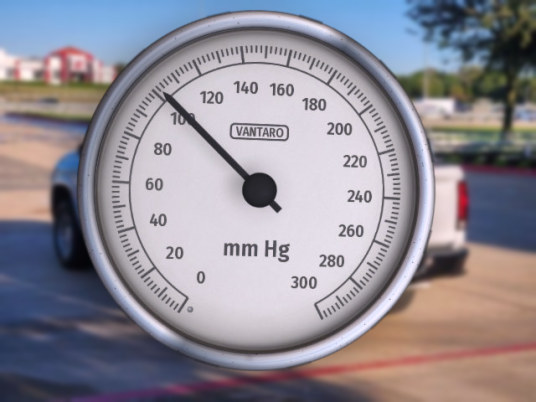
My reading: 102,mmHg
